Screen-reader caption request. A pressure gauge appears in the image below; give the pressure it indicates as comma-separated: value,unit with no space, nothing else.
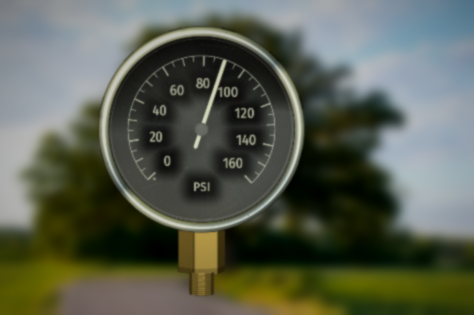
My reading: 90,psi
